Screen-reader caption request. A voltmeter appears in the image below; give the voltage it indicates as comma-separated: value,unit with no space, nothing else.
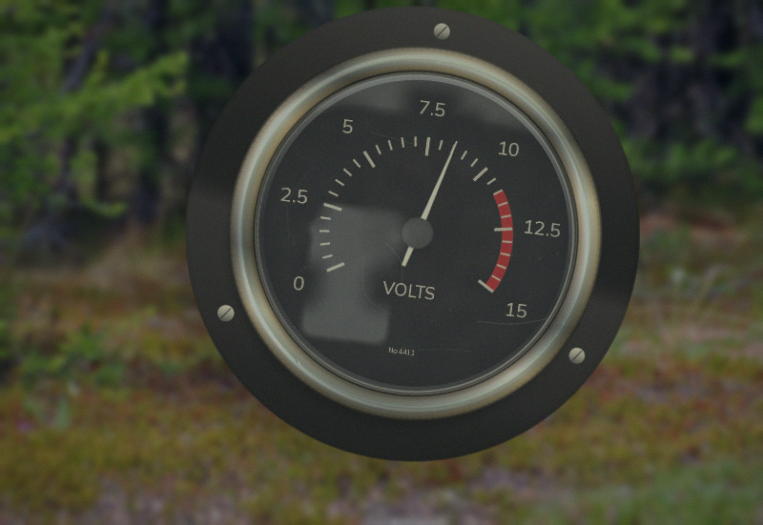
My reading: 8.5,V
